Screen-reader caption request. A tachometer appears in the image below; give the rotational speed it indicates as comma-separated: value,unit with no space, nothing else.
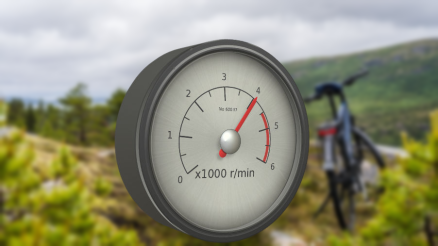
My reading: 4000,rpm
